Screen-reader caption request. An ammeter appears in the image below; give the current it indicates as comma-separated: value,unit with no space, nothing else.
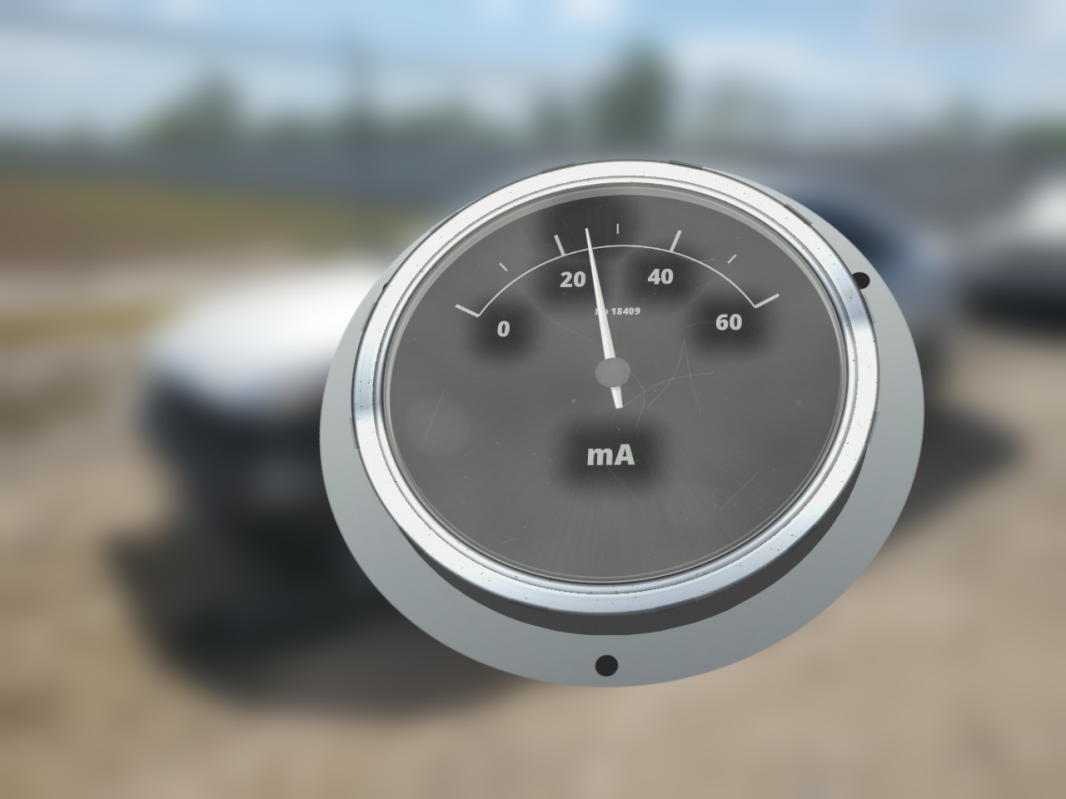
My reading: 25,mA
